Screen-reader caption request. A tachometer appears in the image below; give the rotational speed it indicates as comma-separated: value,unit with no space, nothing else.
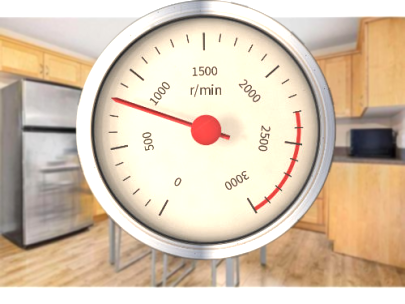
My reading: 800,rpm
